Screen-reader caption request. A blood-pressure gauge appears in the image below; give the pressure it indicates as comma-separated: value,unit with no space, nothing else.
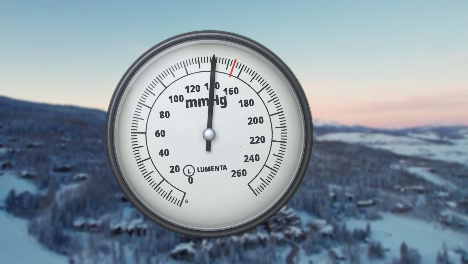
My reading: 140,mmHg
